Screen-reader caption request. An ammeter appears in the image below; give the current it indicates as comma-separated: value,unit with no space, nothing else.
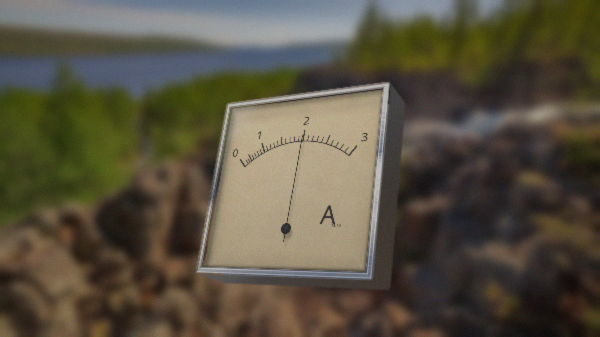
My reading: 2,A
